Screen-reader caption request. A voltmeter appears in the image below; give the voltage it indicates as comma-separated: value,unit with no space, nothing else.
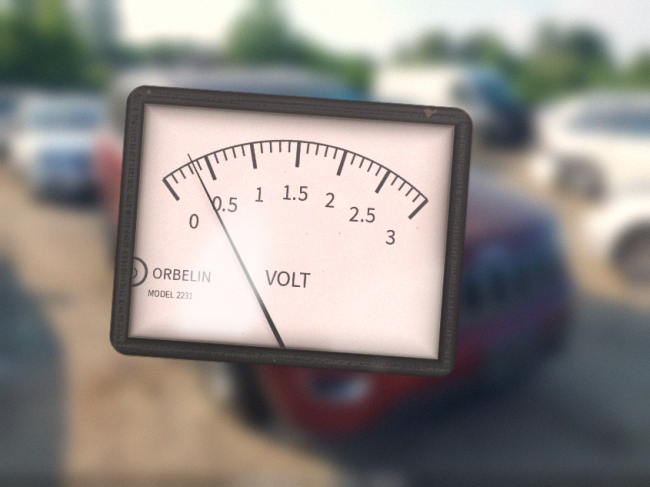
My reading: 0.35,V
